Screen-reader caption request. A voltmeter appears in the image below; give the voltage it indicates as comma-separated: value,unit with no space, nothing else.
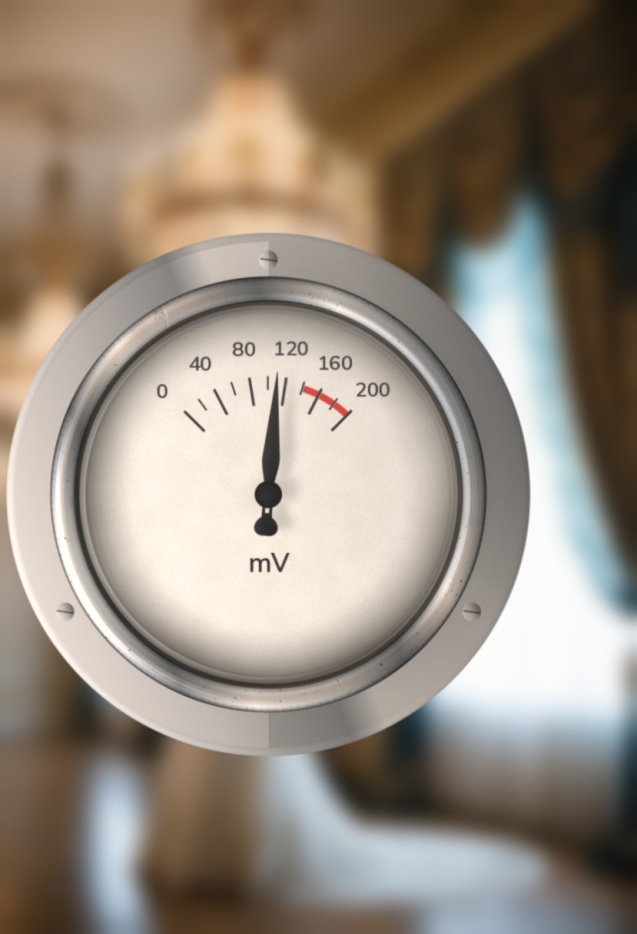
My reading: 110,mV
